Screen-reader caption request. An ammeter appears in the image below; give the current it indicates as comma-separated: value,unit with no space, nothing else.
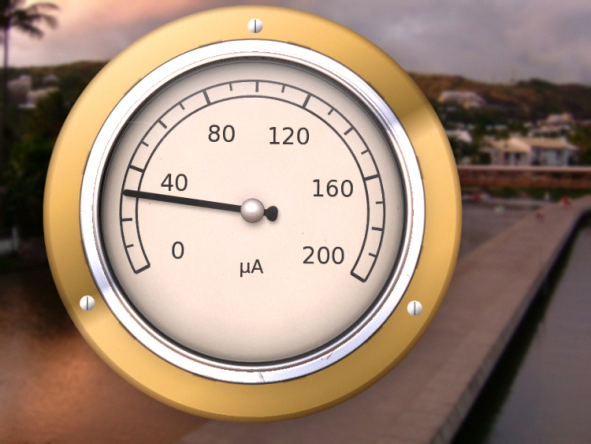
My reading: 30,µA
